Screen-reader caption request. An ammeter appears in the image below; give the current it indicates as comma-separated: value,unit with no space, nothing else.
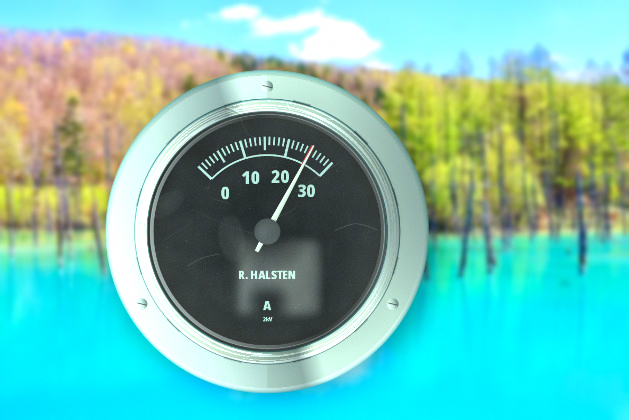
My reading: 25,A
